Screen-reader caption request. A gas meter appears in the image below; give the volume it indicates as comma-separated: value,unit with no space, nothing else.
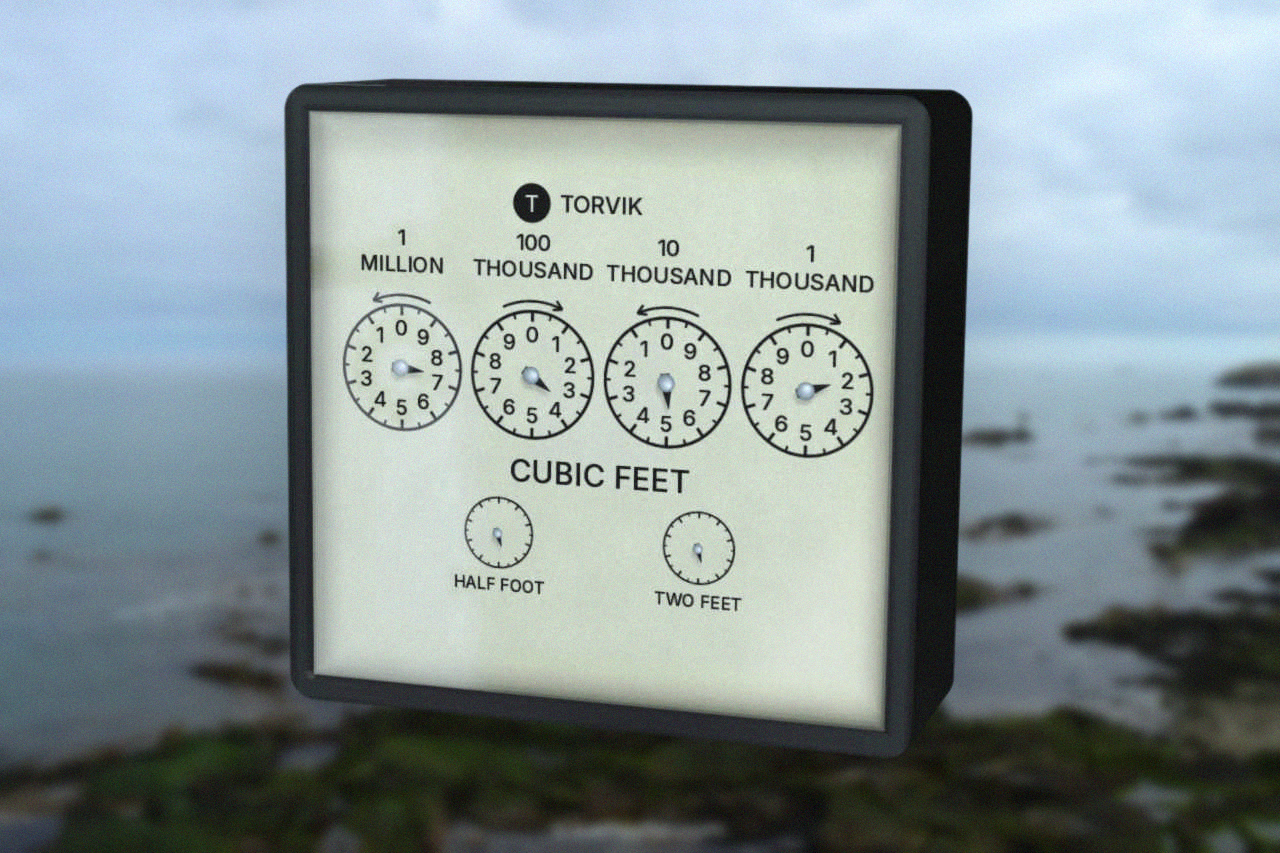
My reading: 735200,ft³
